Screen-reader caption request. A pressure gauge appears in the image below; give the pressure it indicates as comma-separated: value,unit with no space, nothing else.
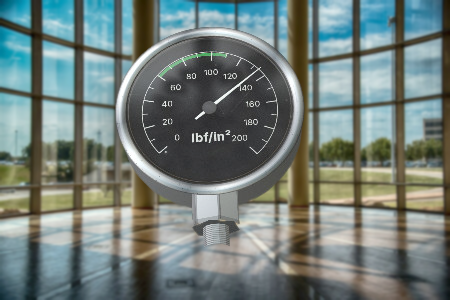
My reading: 135,psi
